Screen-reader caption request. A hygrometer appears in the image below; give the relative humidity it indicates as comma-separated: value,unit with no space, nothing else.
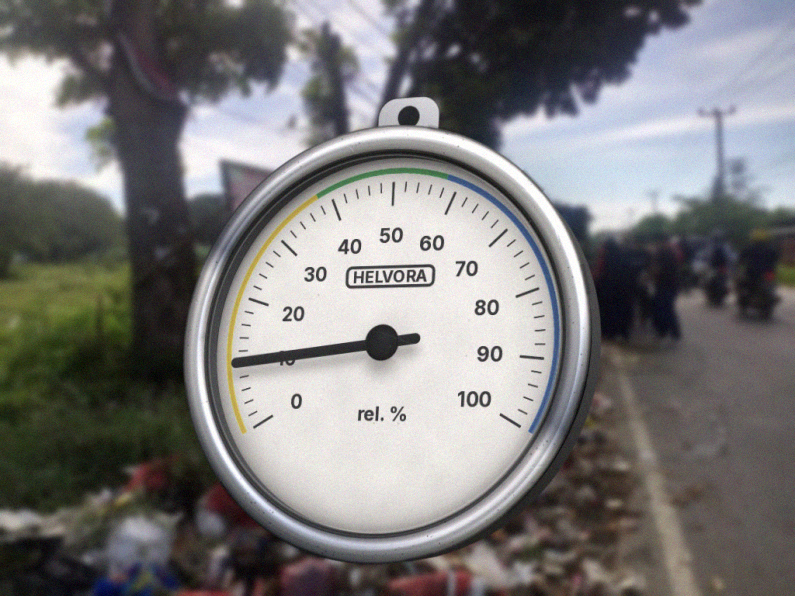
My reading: 10,%
